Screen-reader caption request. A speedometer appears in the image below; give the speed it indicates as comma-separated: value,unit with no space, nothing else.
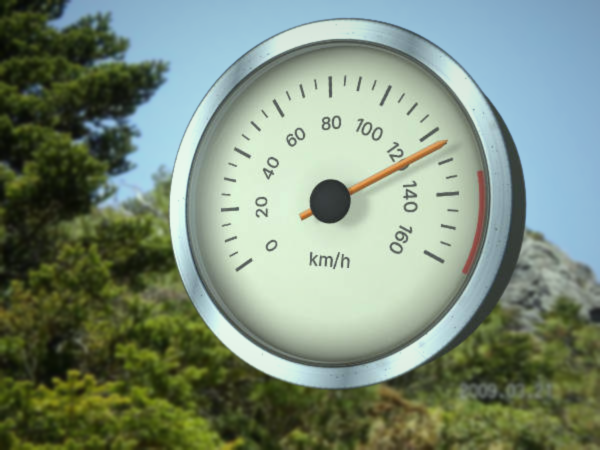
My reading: 125,km/h
